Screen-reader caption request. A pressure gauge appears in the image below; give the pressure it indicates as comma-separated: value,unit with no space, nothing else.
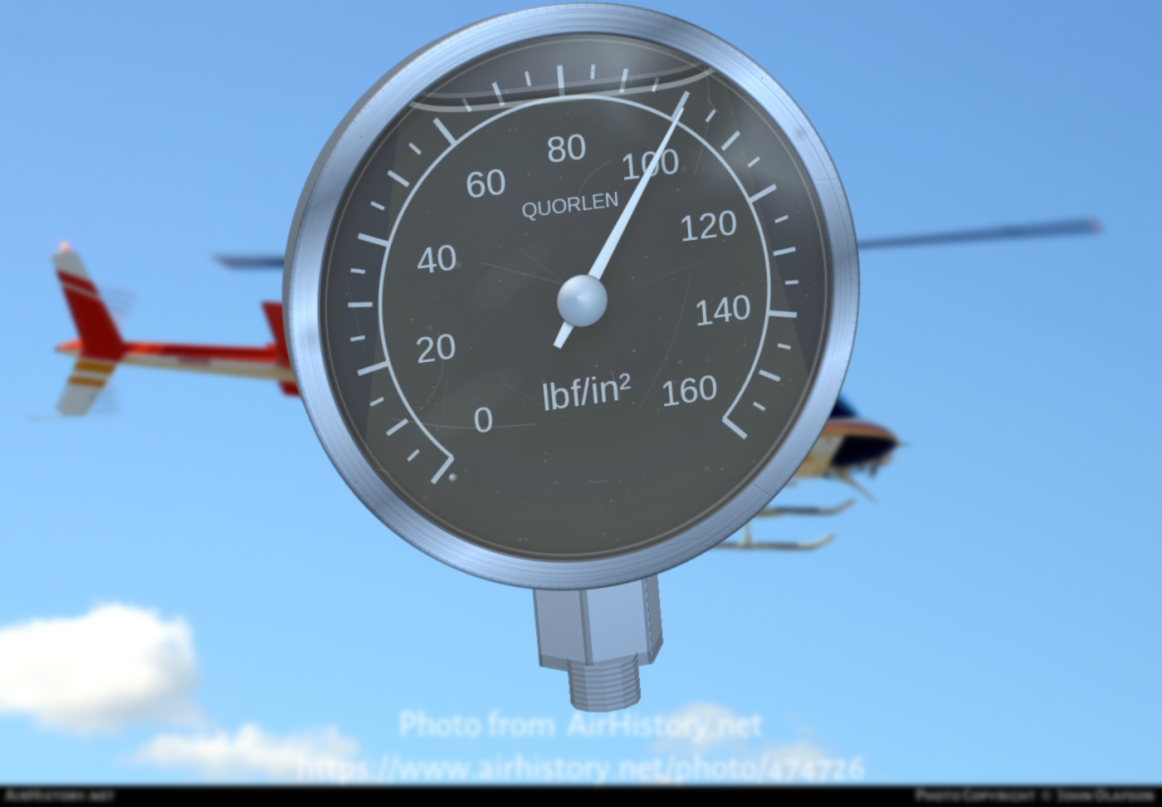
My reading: 100,psi
